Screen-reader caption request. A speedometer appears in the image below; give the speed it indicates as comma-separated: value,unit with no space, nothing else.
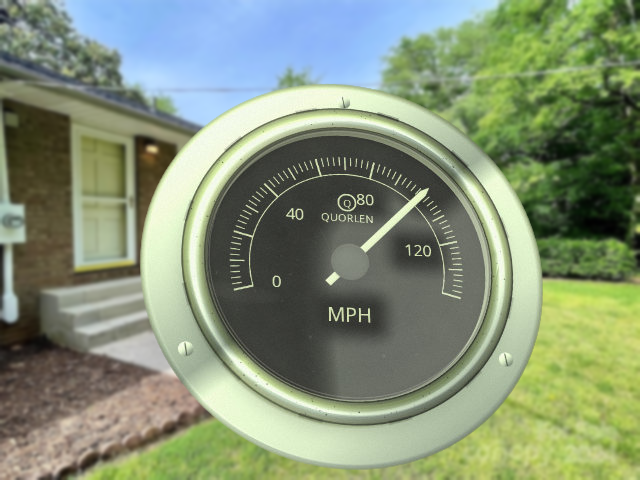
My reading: 100,mph
